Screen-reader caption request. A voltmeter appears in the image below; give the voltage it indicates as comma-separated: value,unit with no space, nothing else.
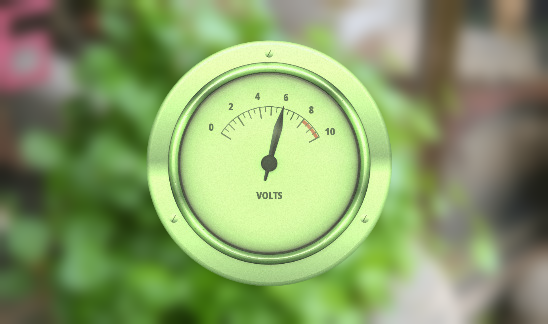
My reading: 6,V
